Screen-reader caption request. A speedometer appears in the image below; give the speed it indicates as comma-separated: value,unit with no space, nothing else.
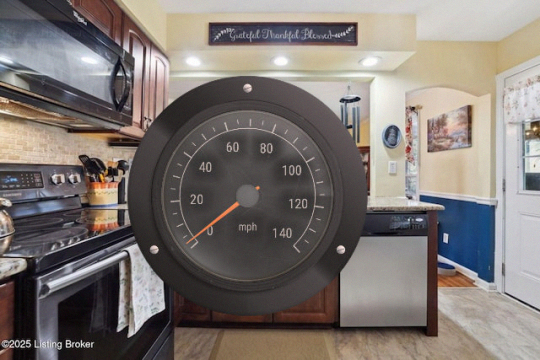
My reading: 2.5,mph
